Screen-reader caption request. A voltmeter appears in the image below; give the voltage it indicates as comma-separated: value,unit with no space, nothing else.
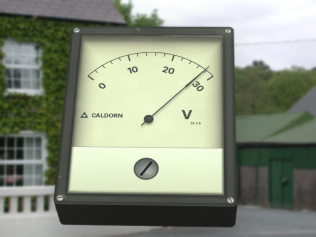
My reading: 28,V
